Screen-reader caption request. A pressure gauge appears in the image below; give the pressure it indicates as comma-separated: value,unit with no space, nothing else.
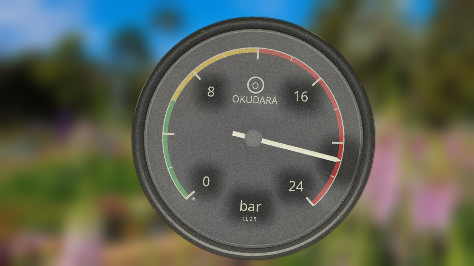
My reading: 21,bar
